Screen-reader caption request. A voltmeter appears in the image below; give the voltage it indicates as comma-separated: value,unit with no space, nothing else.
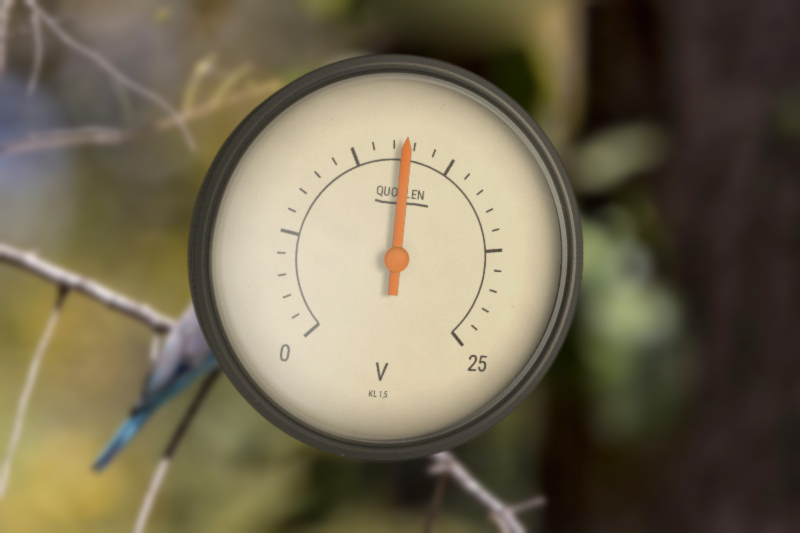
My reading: 12.5,V
